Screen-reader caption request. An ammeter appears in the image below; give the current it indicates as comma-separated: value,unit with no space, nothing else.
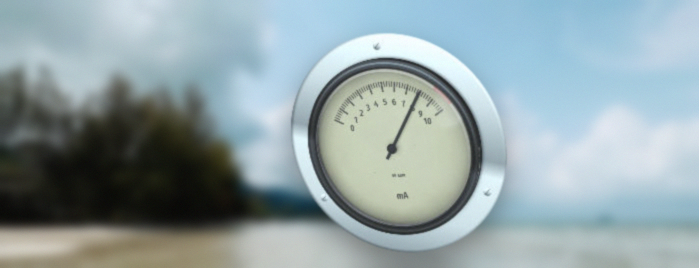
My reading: 8,mA
